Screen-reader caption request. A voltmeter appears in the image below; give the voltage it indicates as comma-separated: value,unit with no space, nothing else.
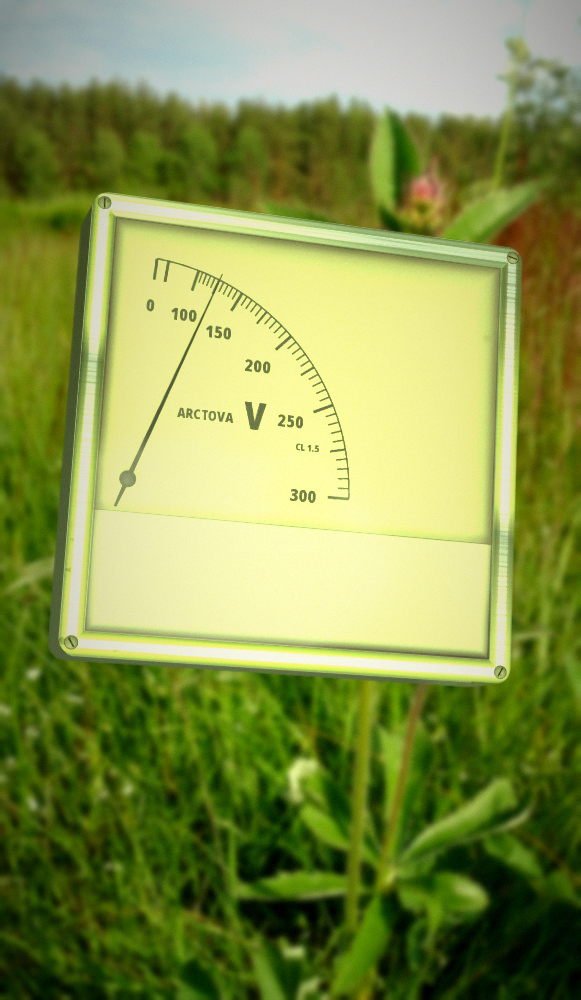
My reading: 125,V
